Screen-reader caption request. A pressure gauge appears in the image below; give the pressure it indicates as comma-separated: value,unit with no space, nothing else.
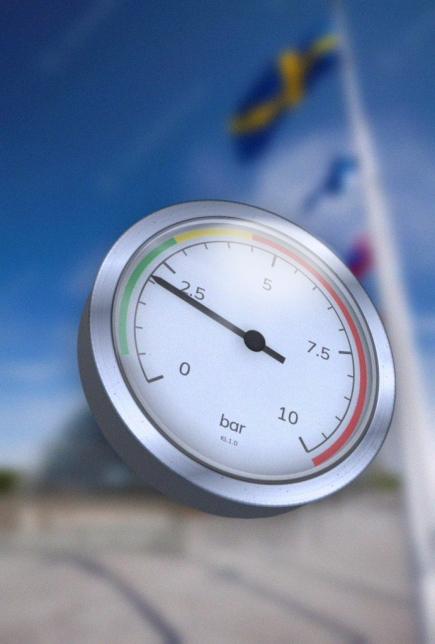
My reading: 2,bar
